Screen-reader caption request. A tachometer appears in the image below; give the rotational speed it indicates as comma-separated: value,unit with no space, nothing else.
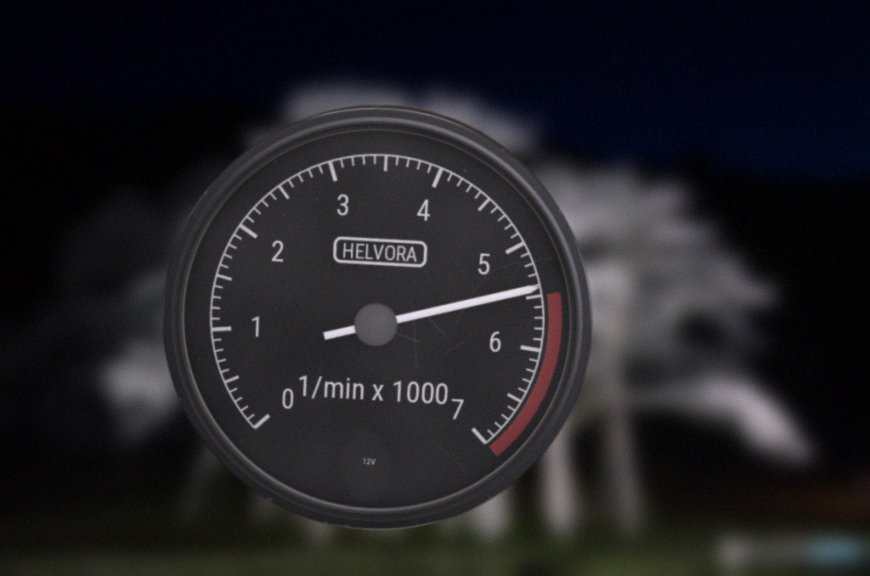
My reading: 5400,rpm
